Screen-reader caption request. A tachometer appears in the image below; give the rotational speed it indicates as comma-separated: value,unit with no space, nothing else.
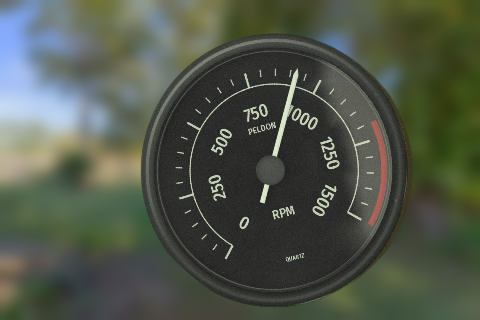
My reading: 925,rpm
